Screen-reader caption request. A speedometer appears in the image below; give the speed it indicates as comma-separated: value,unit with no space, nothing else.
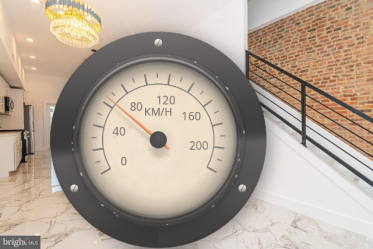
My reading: 65,km/h
